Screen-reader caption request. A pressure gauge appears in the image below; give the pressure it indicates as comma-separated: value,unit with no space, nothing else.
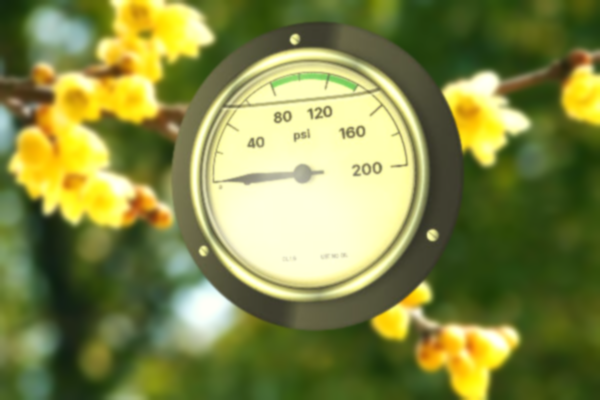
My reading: 0,psi
